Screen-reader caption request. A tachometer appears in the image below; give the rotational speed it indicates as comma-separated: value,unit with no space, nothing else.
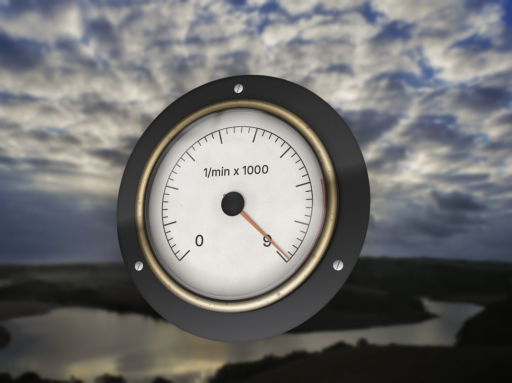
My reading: 8900,rpm
